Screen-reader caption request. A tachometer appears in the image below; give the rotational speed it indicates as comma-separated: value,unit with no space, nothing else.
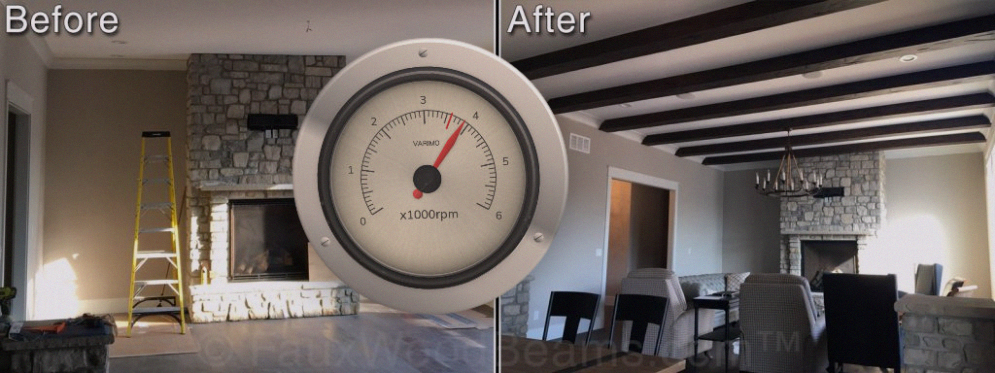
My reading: 3900,rpm
